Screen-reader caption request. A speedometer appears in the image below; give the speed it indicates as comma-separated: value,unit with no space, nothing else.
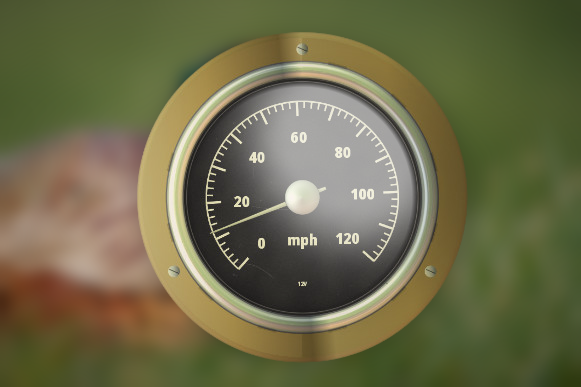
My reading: 12,mph
